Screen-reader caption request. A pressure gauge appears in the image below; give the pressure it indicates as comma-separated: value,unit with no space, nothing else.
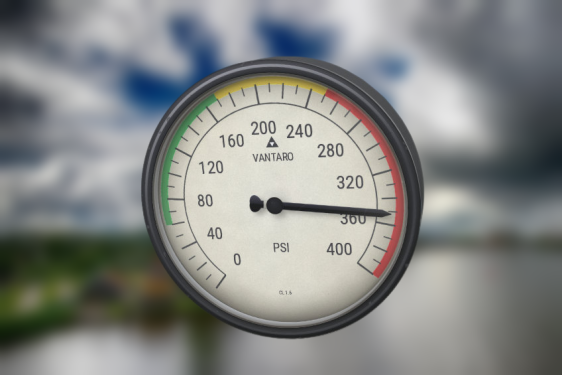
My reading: 350,psi
